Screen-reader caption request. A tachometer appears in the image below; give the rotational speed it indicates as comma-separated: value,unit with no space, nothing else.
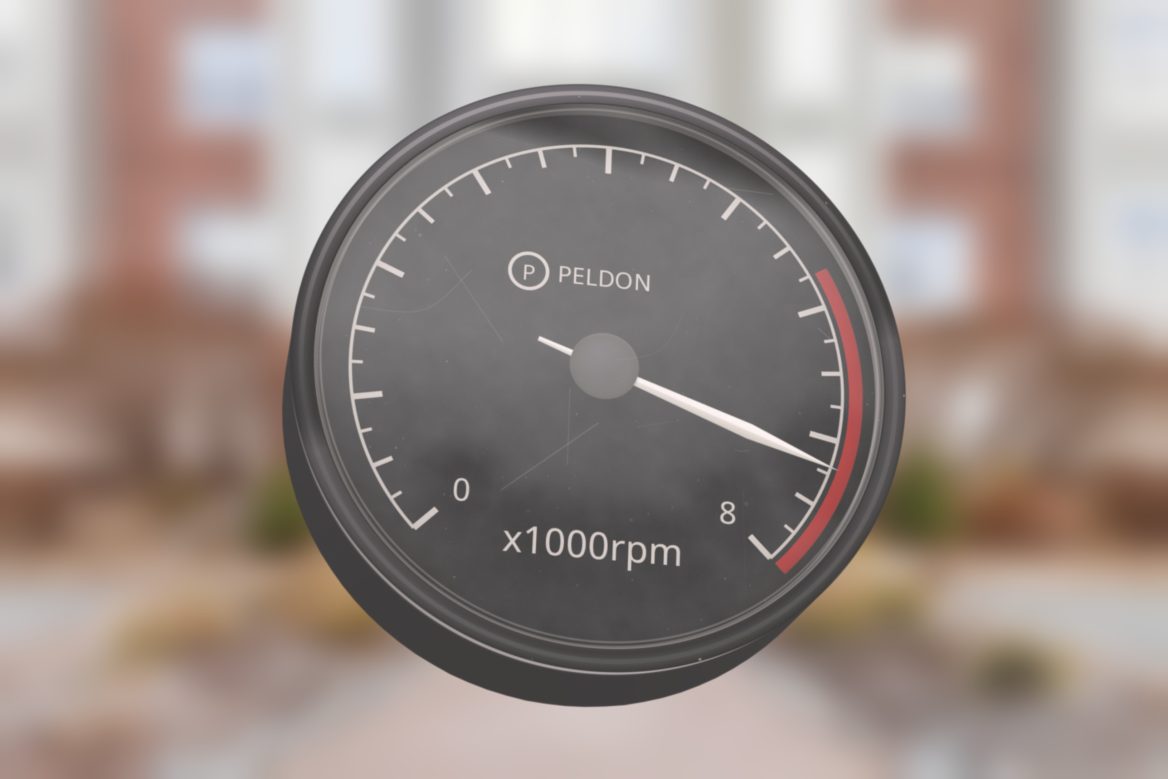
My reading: 7250,rpm
